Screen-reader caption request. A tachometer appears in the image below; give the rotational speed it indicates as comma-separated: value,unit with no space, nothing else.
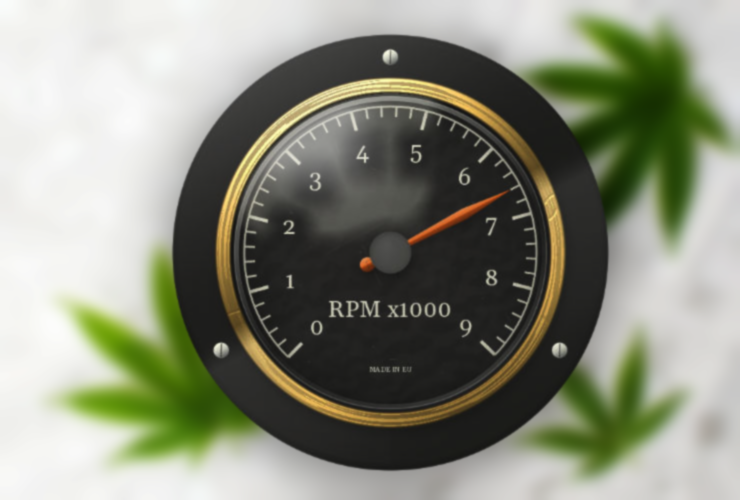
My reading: 6600,rpm
